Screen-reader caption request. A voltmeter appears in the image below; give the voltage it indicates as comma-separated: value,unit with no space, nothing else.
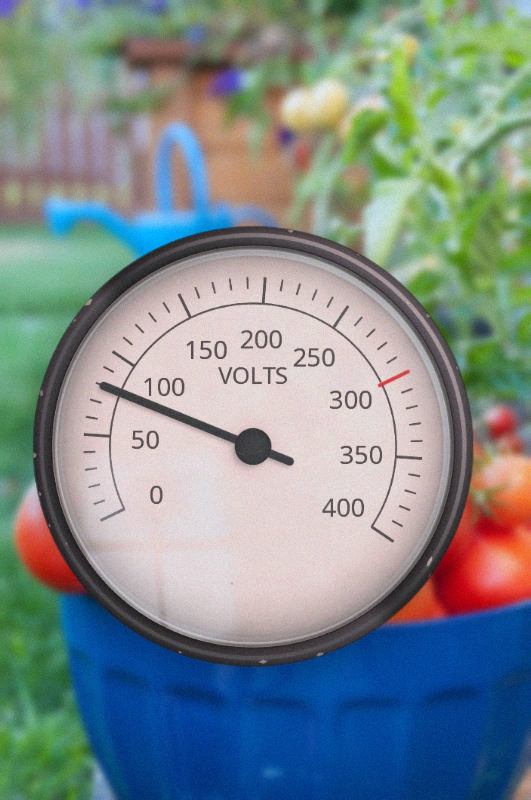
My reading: 80,V
